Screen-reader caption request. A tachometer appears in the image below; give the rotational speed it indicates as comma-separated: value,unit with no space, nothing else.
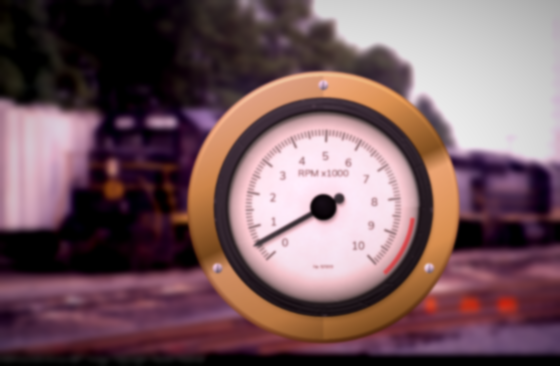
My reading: 500,rpm
